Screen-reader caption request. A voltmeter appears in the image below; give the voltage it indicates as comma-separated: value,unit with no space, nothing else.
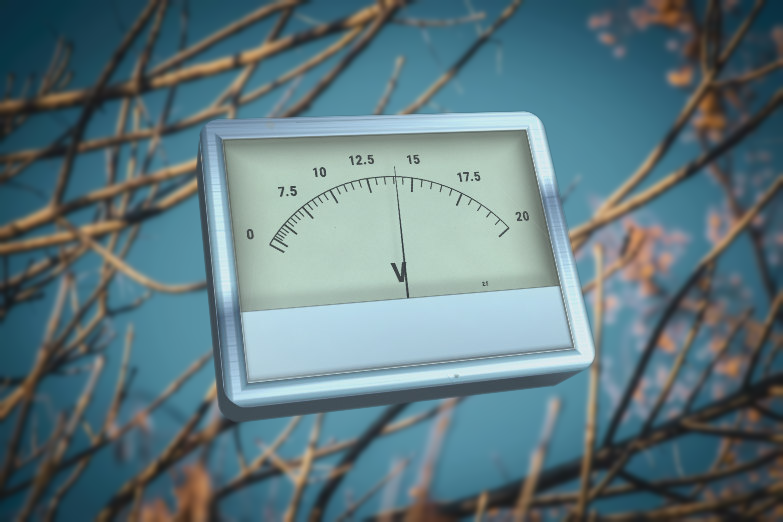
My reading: 14,V
